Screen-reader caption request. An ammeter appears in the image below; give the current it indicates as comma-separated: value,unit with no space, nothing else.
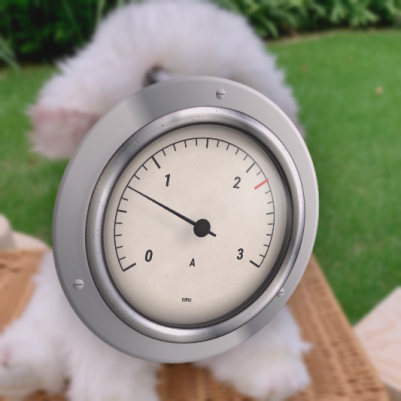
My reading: 0.7,A
